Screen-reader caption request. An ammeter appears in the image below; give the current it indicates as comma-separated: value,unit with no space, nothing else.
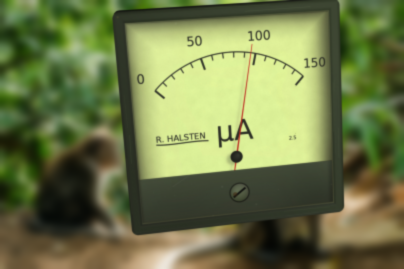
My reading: 95,µA
